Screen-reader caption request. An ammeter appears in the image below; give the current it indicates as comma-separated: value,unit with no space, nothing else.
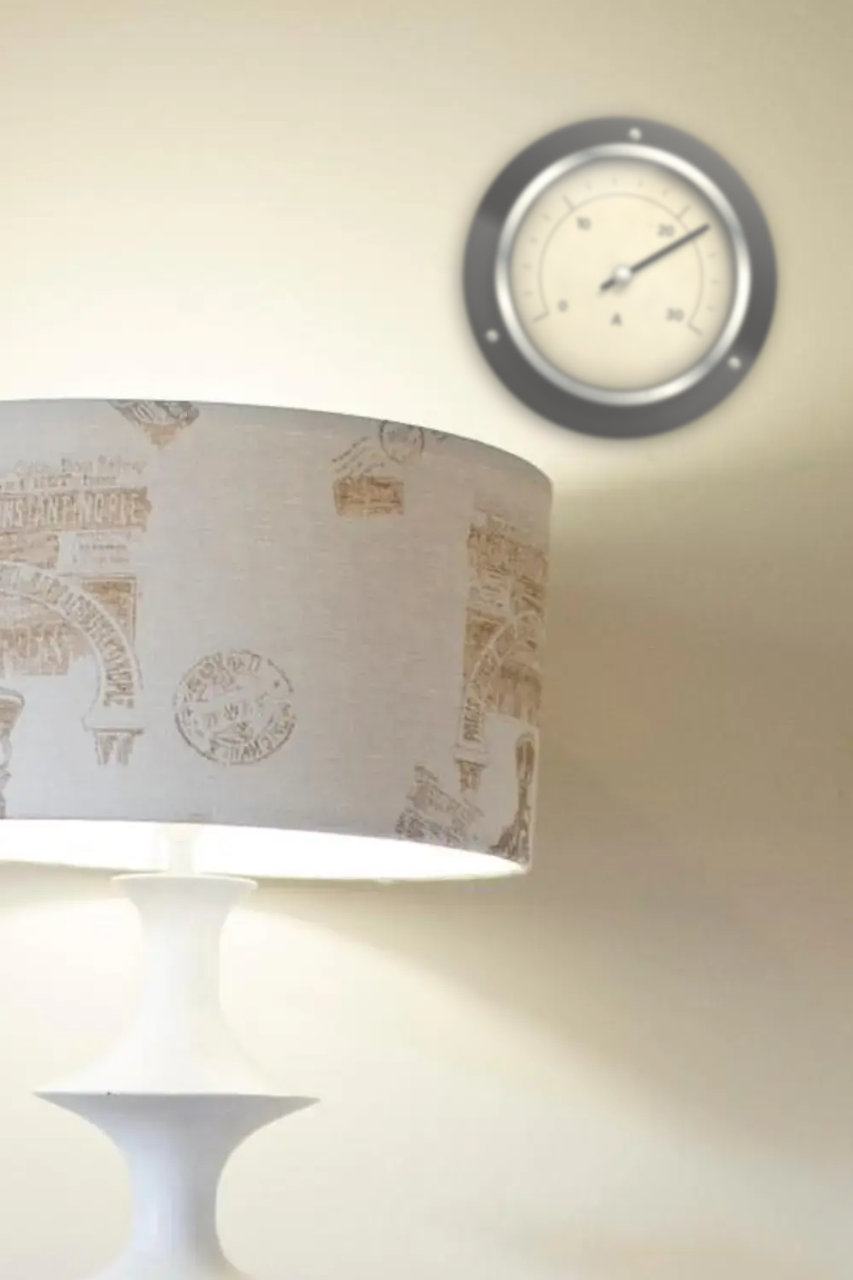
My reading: 22,A
